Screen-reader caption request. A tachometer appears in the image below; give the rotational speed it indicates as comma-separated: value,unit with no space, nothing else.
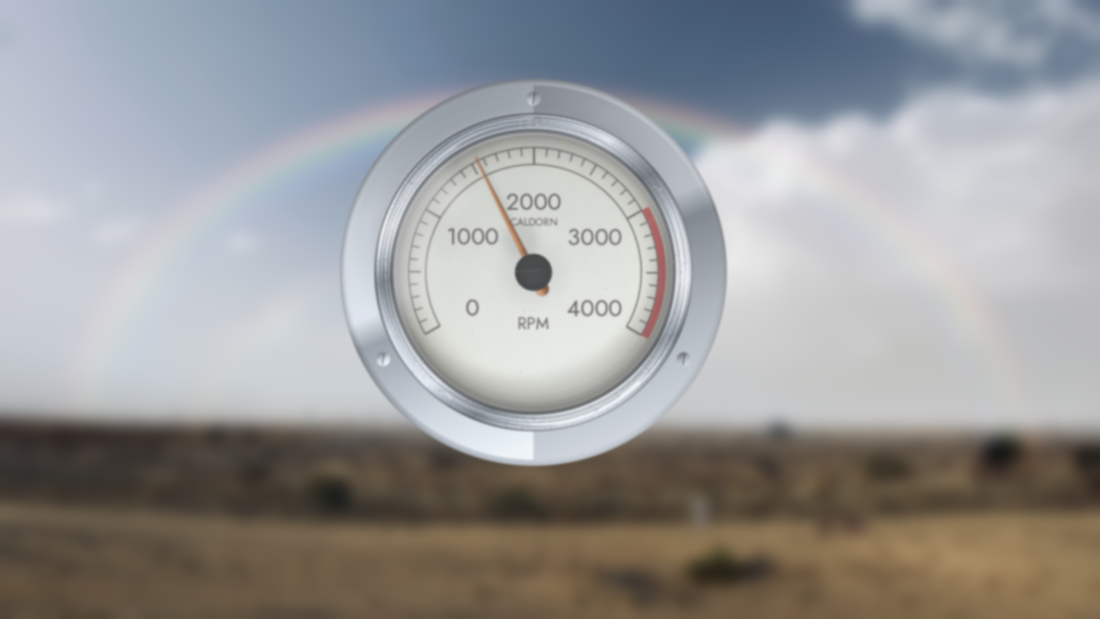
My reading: 1550,rpm
